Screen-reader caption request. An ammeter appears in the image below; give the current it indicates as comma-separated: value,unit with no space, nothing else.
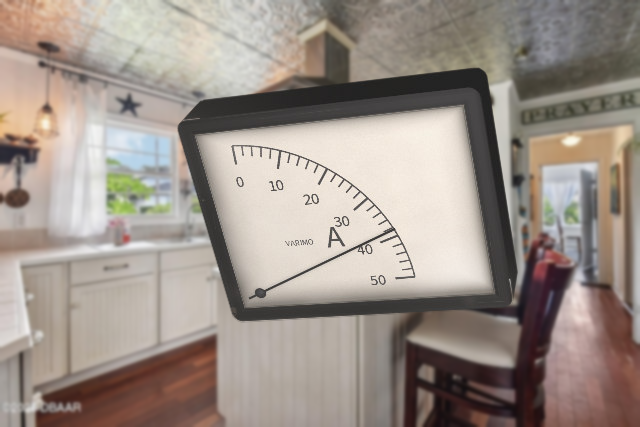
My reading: 38,A
